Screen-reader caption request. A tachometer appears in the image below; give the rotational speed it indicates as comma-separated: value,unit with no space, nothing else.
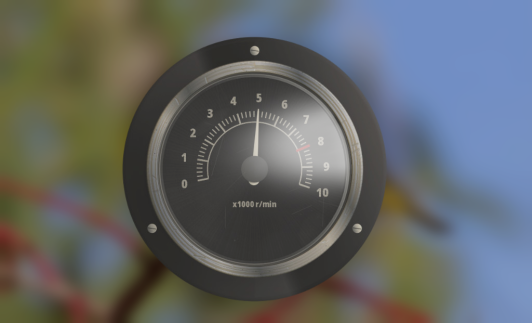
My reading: 5000,rpm
